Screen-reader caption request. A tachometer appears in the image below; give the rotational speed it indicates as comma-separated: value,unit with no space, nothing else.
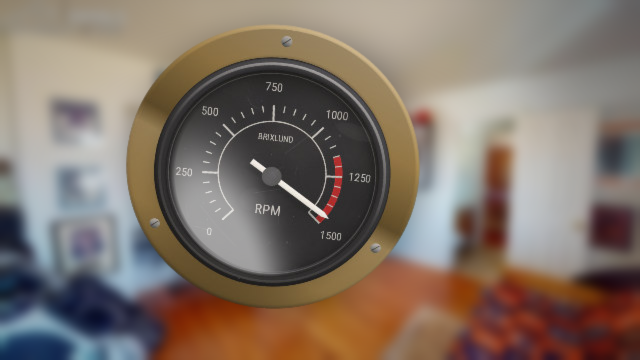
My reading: 1450,rpm
